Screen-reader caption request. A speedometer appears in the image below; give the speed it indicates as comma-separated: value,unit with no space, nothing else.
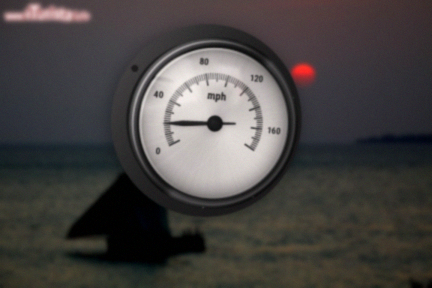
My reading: 20,mph
